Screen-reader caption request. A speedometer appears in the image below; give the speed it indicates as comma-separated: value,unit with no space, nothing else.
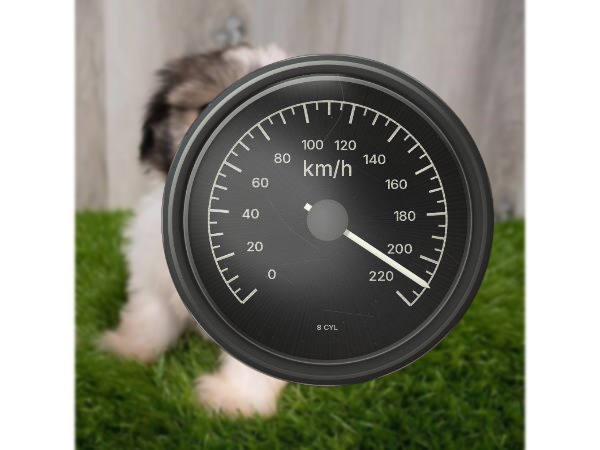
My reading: 210,km/h
